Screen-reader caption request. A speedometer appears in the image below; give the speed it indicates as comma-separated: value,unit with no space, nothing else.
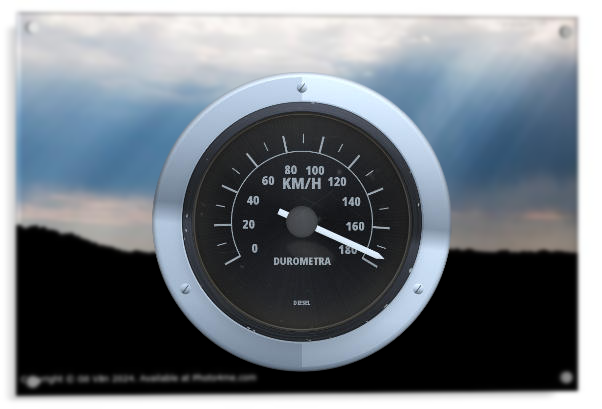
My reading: 175,km/h
